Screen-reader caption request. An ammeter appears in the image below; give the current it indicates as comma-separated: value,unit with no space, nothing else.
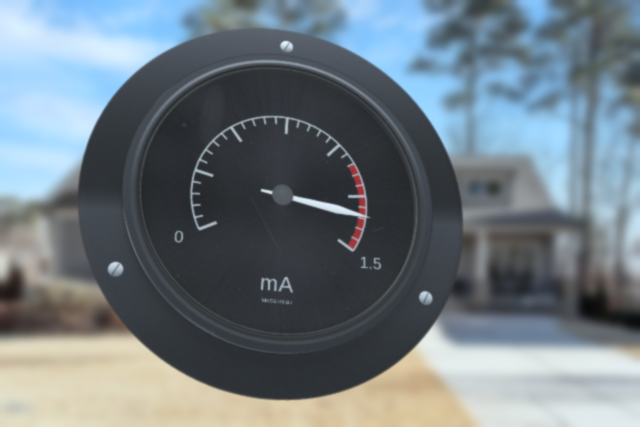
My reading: 1.35,mA
